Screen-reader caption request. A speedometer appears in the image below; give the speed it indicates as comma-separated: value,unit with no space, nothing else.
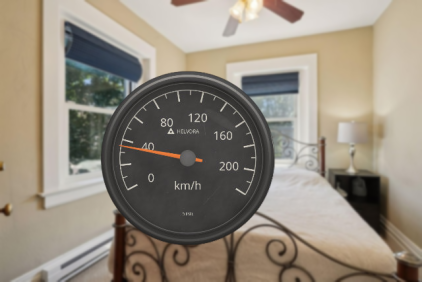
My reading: 35,km/h
